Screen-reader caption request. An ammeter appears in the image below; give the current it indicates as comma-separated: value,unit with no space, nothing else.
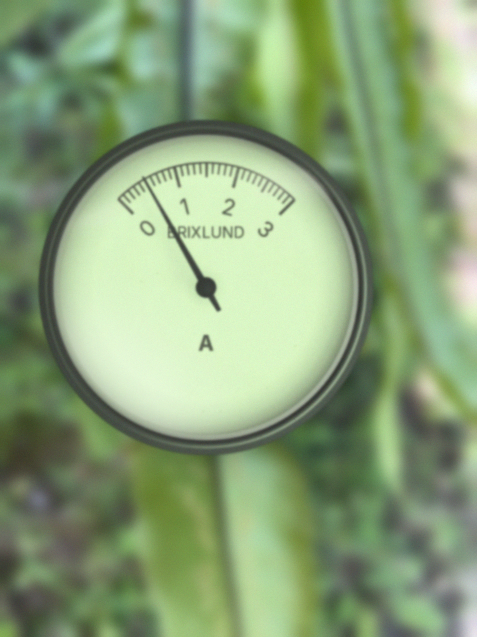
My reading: 0.5,A
